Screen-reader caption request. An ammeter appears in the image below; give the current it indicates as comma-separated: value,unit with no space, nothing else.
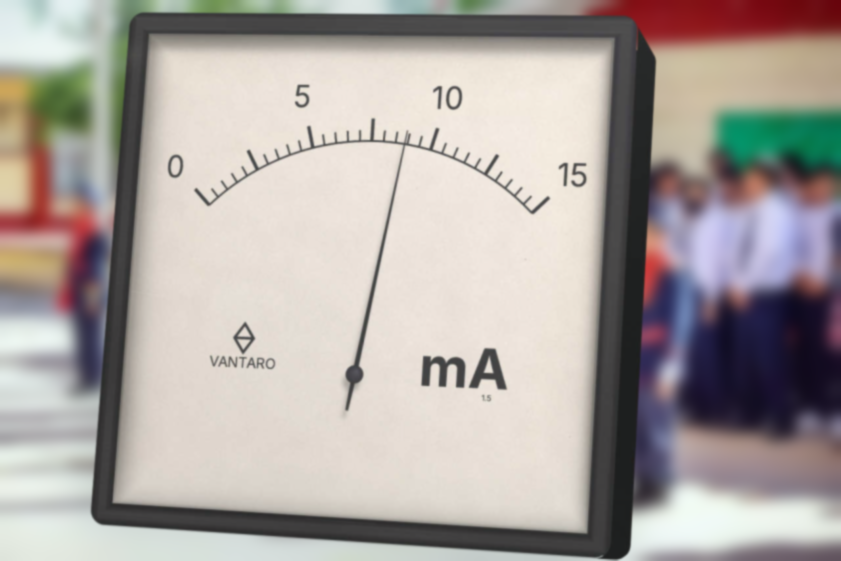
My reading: 9,mA
